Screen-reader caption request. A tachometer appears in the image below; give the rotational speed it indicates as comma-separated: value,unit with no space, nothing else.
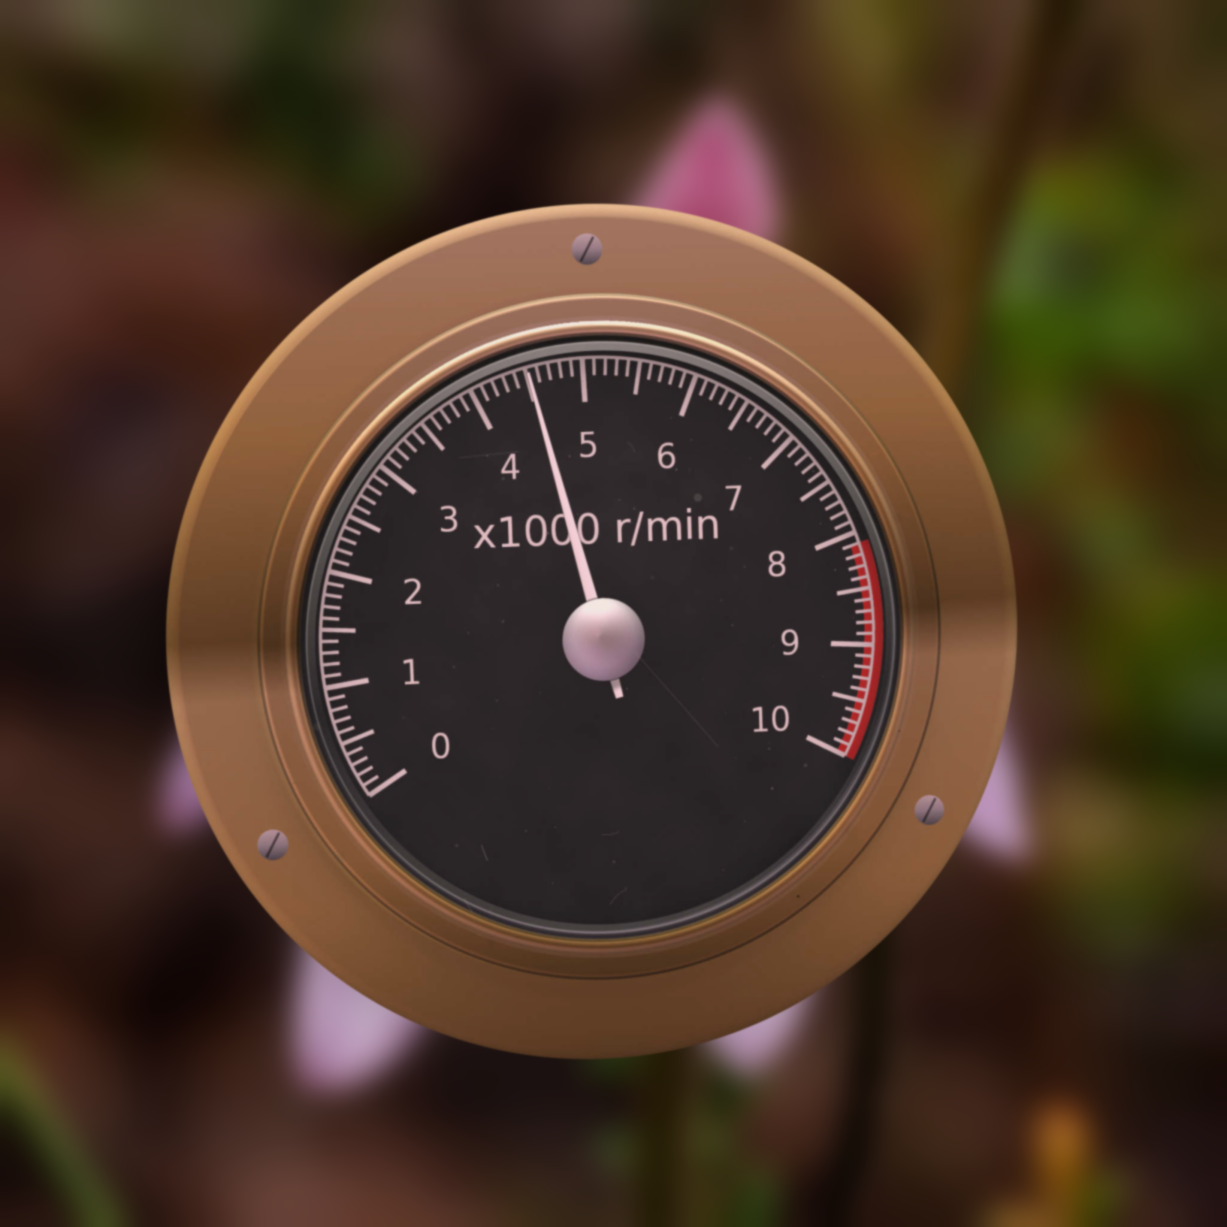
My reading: 4500,rpm
